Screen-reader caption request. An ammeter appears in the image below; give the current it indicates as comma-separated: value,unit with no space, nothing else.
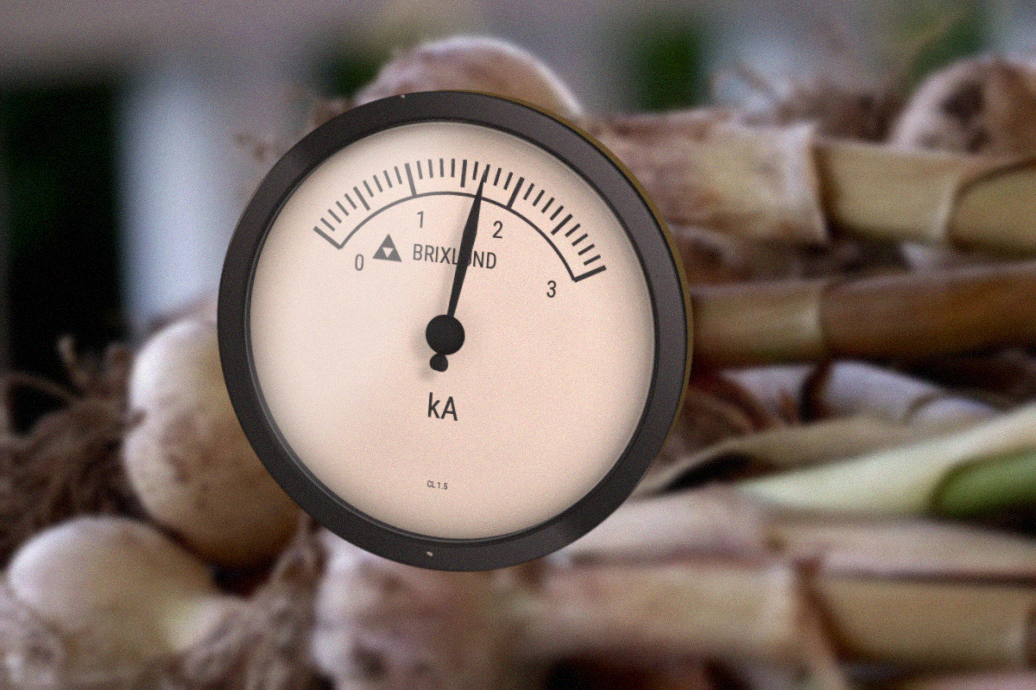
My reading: 1.7,kA
